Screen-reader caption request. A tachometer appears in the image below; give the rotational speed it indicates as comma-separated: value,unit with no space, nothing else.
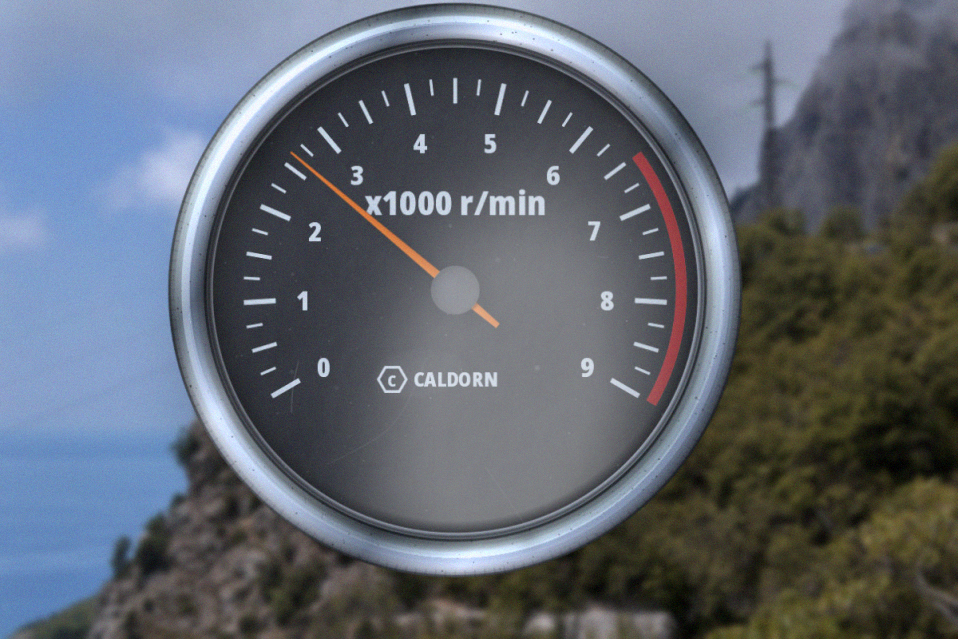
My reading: 2625,rpm
